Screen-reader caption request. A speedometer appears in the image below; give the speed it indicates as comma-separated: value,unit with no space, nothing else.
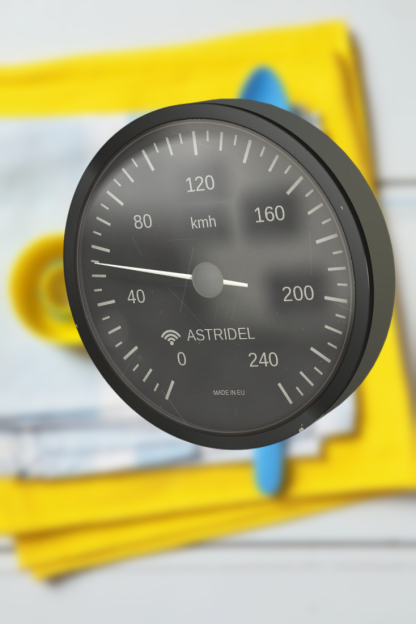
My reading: 55,km/h
